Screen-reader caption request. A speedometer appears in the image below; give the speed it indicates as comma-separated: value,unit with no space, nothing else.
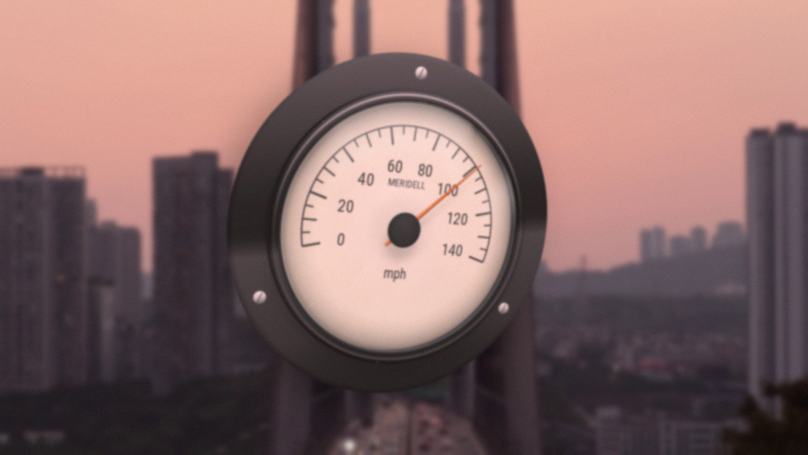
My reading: 100,mph
